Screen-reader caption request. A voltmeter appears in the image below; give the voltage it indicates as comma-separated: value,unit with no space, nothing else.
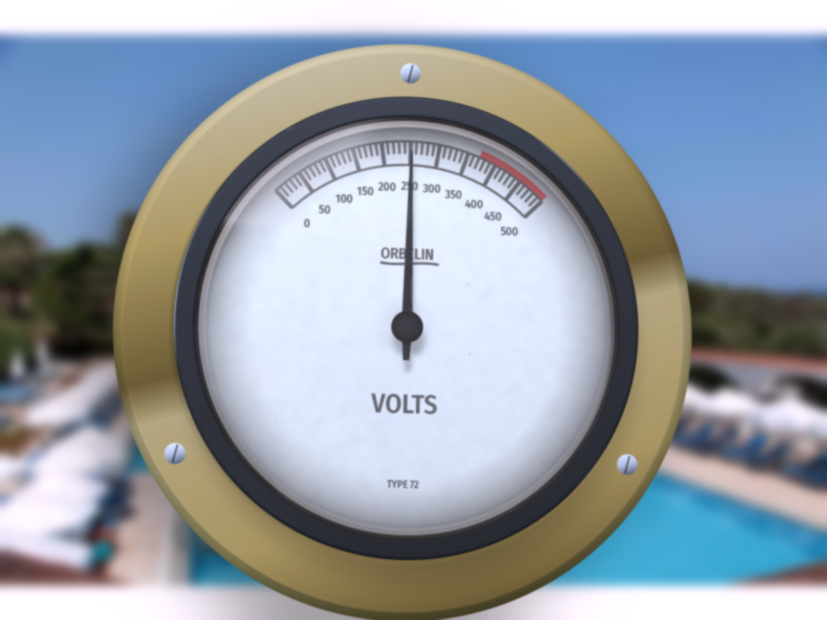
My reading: 250,V
